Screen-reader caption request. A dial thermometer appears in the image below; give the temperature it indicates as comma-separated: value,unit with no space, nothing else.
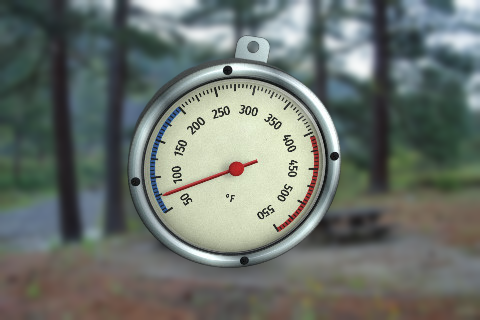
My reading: 75,°F
